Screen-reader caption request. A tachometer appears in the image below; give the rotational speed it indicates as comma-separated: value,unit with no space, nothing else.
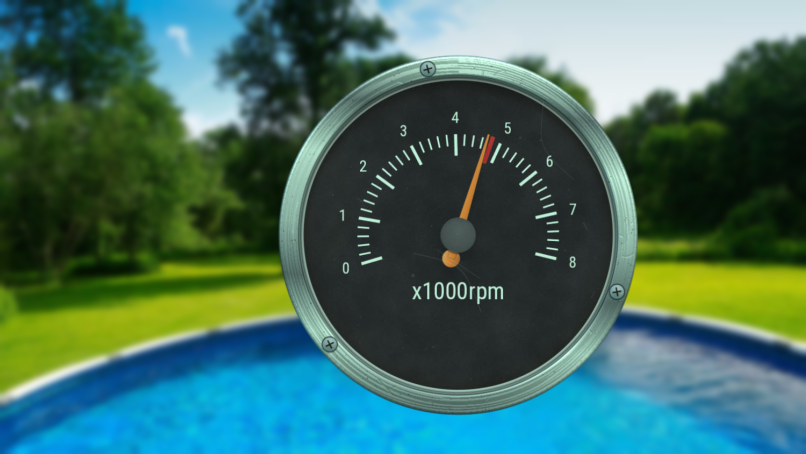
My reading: 4700,rpm
